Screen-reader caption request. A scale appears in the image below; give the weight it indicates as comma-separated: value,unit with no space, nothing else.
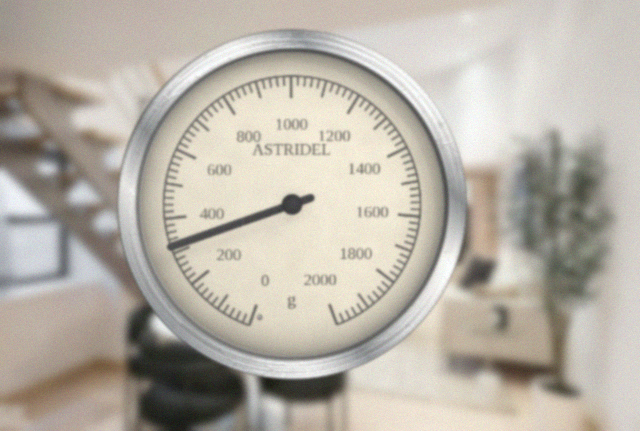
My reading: 320,g
